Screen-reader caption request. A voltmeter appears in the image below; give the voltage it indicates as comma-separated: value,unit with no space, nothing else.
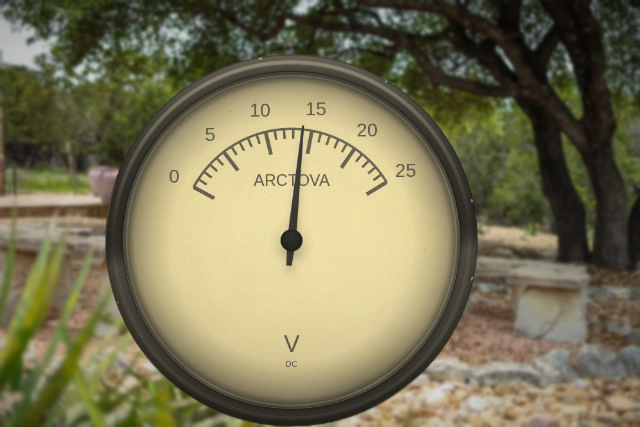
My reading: 14,V
